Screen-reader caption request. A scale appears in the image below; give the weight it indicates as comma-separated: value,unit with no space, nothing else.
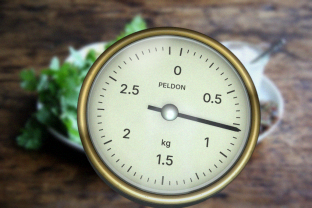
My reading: 0.8,kg
